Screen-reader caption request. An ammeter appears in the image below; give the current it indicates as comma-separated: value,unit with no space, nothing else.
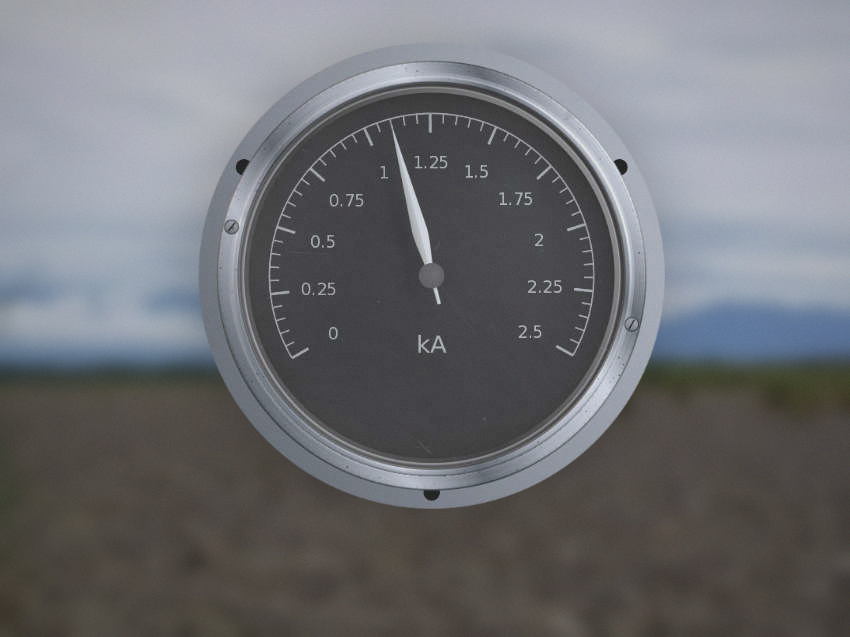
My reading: 1.1,kA
